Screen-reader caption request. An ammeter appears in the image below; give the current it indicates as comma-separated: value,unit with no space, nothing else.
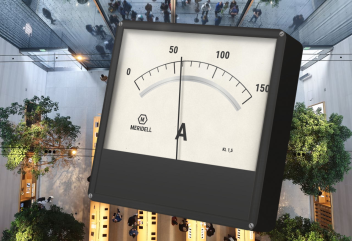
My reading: 60,A
